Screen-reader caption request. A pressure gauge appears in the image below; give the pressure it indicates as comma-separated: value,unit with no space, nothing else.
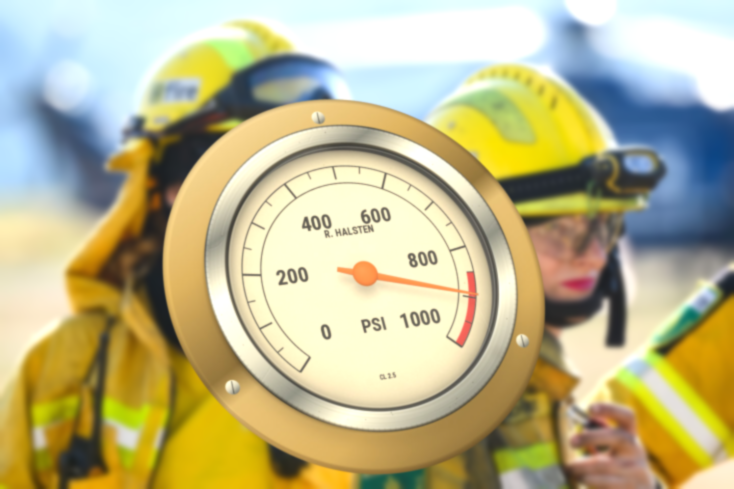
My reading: 900,psi
